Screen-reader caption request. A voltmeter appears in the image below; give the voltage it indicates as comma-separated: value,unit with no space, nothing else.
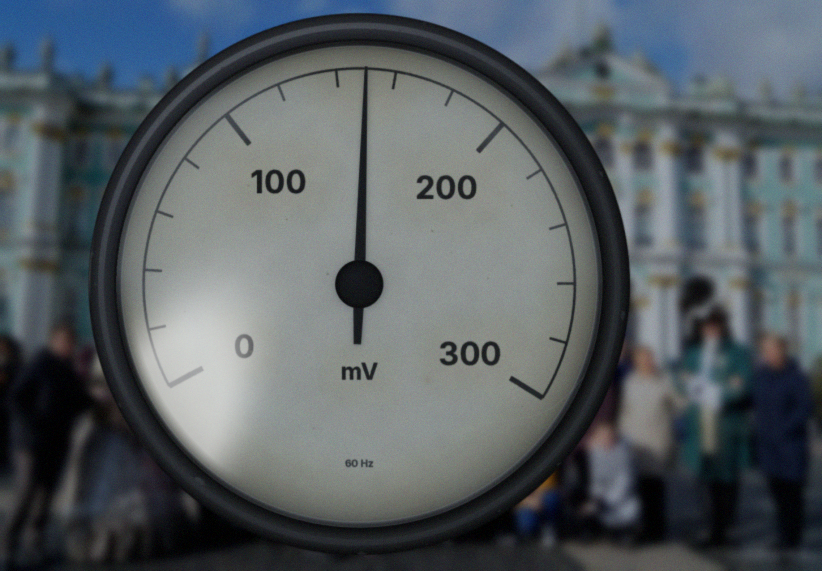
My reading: 150,mV
